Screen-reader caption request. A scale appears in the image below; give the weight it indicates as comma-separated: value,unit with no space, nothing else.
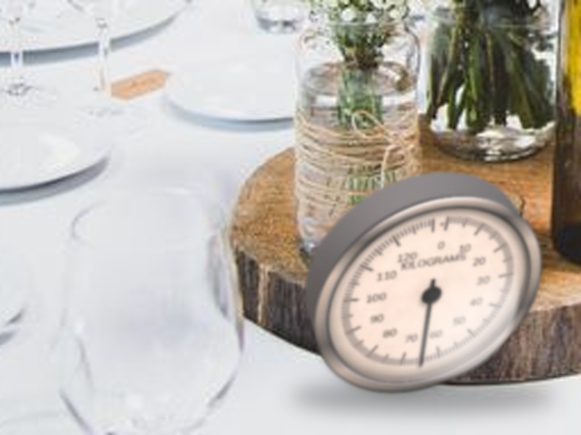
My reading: 65,kg
